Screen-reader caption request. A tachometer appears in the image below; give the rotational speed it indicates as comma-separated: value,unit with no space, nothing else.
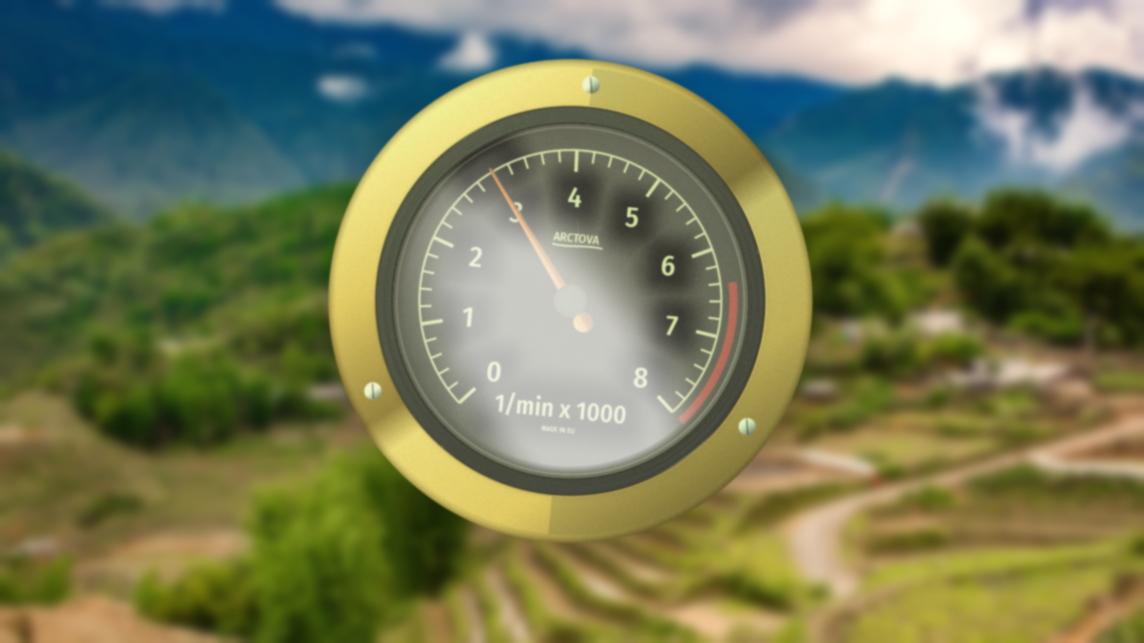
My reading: 3000,rpm
